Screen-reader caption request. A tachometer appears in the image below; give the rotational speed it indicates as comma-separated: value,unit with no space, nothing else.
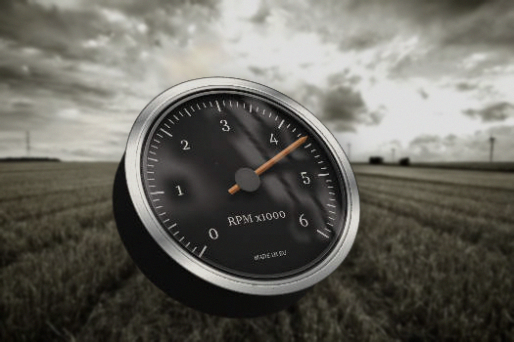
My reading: 4400,rpm
